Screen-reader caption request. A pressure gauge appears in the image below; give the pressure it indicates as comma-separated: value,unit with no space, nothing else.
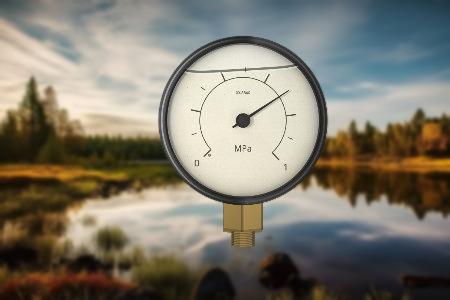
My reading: 0.7,MPa
